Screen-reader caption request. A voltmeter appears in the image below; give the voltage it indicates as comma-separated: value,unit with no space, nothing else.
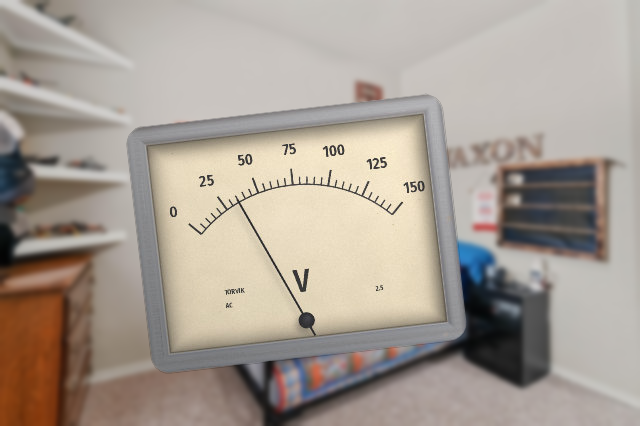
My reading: 35,V
